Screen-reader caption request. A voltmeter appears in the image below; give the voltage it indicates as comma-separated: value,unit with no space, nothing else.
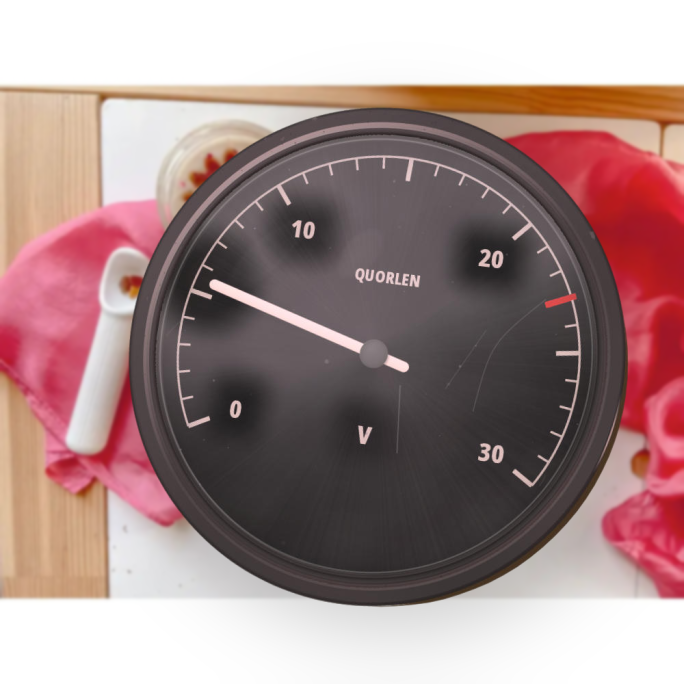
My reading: 5.5,V
